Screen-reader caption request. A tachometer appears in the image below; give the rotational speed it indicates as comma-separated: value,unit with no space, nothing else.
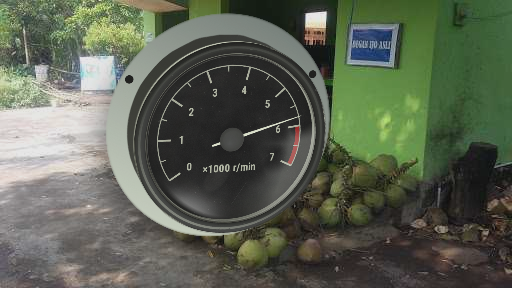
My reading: 5750,rpm
